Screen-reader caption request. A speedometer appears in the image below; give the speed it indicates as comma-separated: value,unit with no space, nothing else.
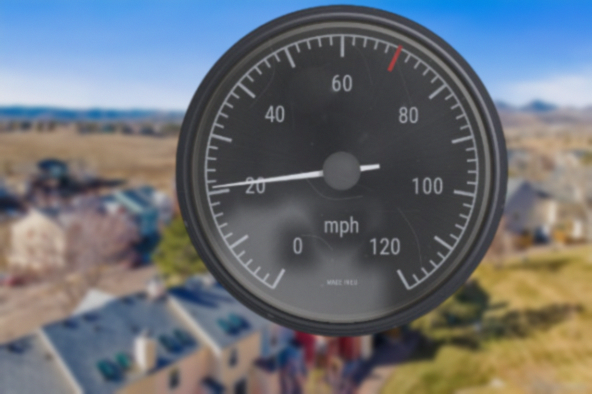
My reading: 21,mph
